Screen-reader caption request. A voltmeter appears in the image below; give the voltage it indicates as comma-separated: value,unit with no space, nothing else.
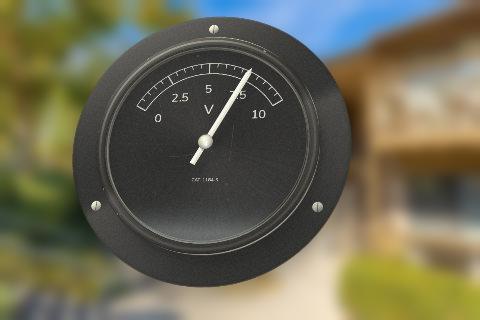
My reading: 7.5,V
